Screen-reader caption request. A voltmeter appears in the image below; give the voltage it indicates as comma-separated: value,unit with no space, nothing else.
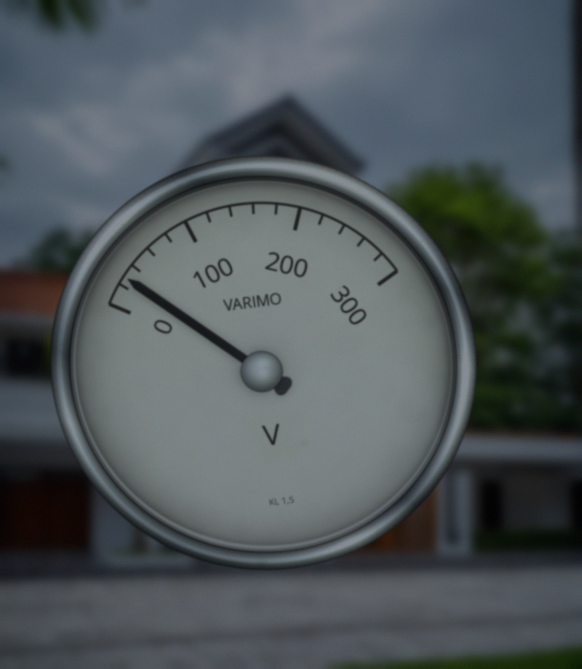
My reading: 30,V
